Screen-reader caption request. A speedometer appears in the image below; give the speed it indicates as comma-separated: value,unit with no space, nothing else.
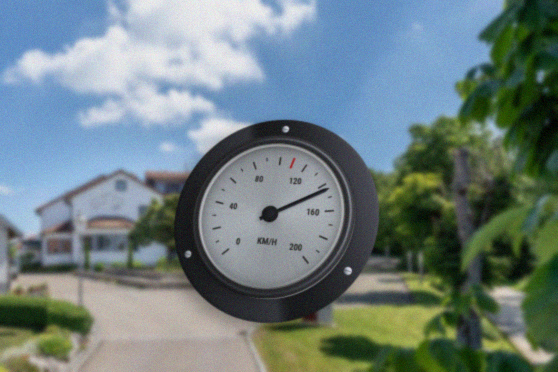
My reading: 145,km/h
